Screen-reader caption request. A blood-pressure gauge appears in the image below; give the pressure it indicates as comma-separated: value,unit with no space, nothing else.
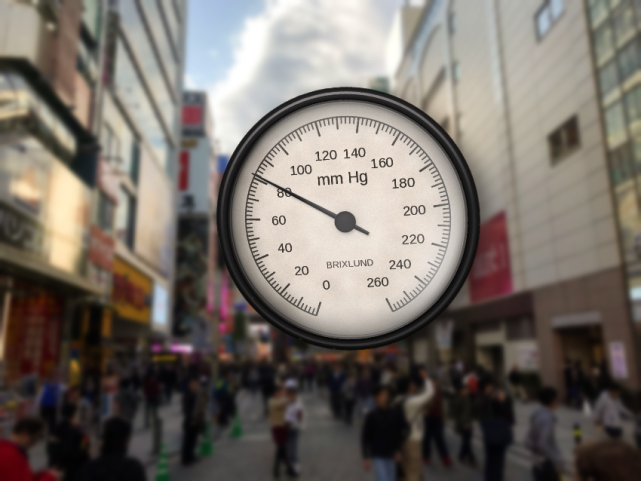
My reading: 82,mmHg
